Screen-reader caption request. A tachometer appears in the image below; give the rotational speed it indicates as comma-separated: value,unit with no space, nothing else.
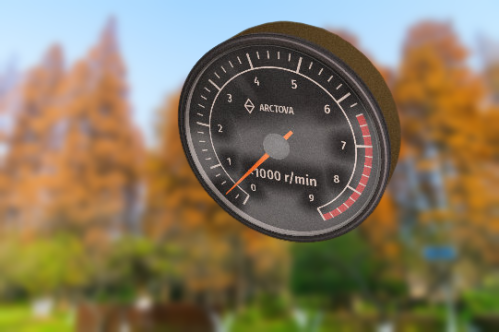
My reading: 400,rpm
